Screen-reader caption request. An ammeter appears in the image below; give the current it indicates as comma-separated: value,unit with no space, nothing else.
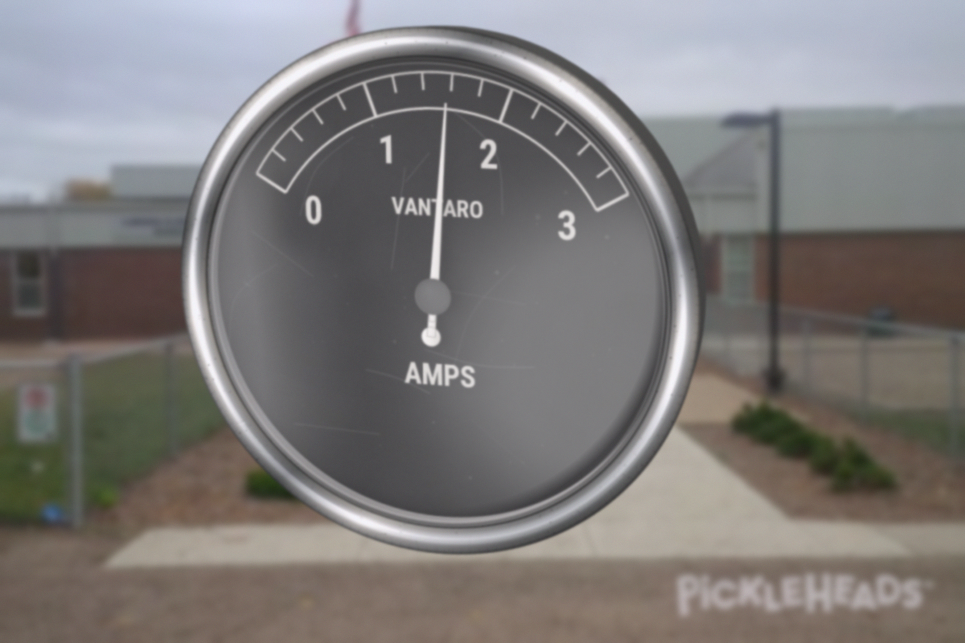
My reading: 1.6,A
